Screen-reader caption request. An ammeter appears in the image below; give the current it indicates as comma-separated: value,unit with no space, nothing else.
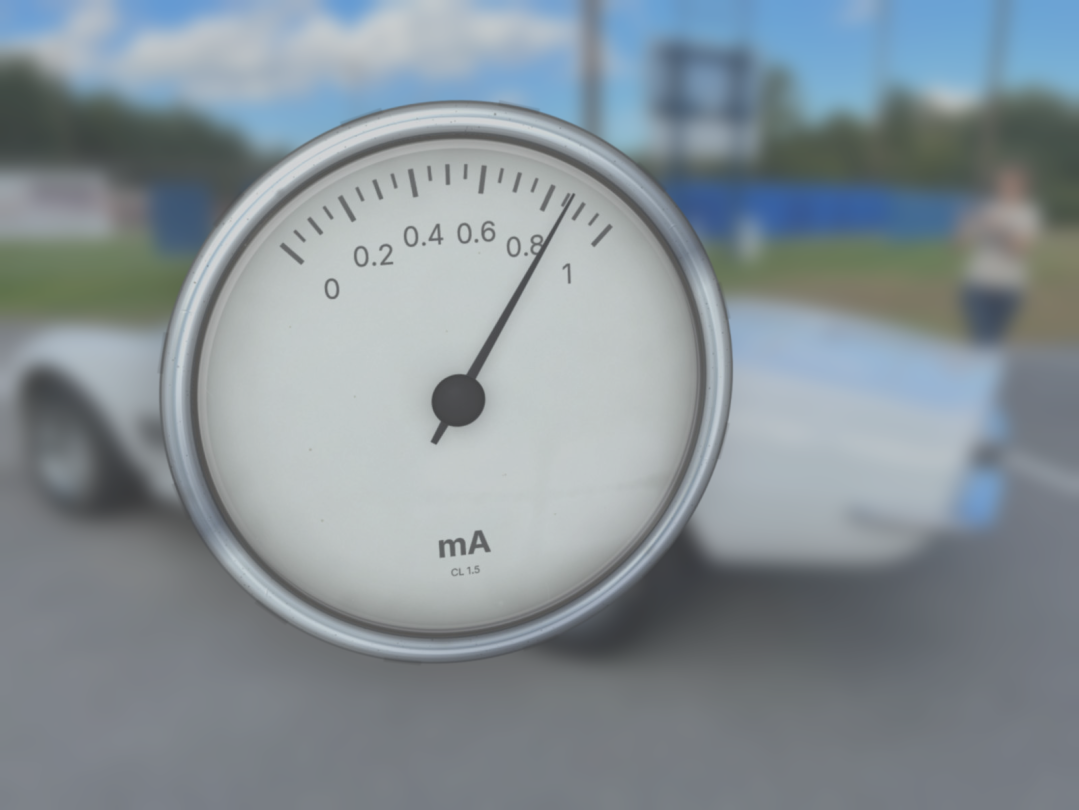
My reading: 0.85,mA
